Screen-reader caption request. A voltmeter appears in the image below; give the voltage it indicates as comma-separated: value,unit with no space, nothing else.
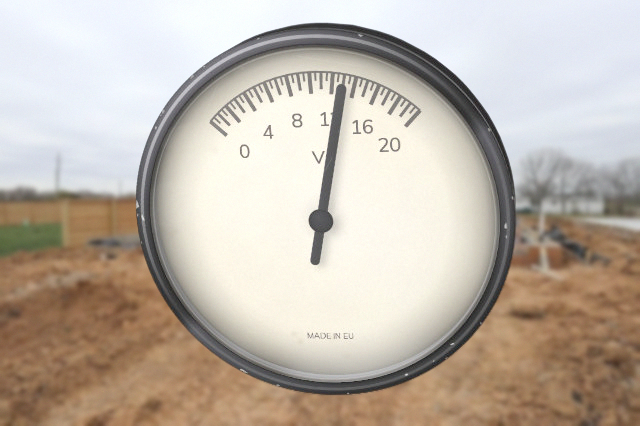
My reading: 13,V
